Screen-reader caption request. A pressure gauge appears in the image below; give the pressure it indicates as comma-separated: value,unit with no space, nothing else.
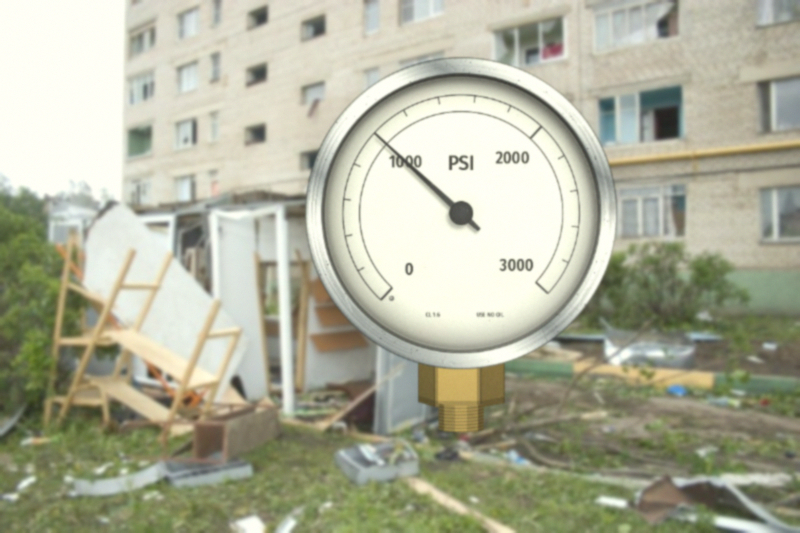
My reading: 1000,psi
